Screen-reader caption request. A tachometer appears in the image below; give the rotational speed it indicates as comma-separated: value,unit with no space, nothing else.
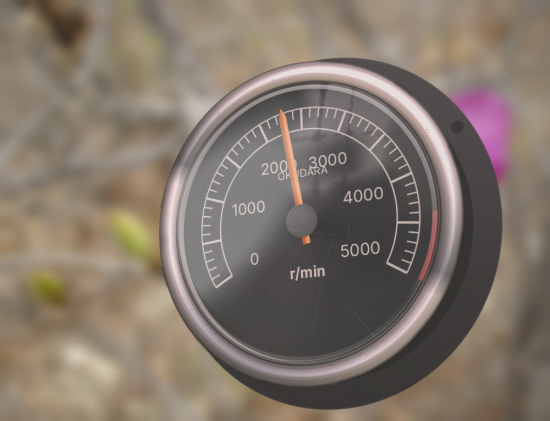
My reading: 2300,rpm
